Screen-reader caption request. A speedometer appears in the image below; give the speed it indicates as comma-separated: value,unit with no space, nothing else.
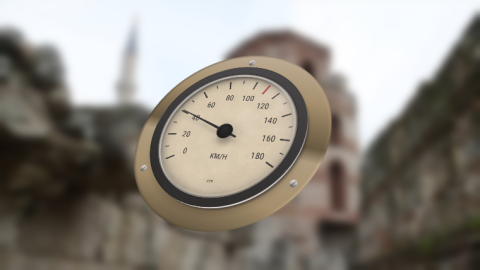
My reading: 40,km/h
